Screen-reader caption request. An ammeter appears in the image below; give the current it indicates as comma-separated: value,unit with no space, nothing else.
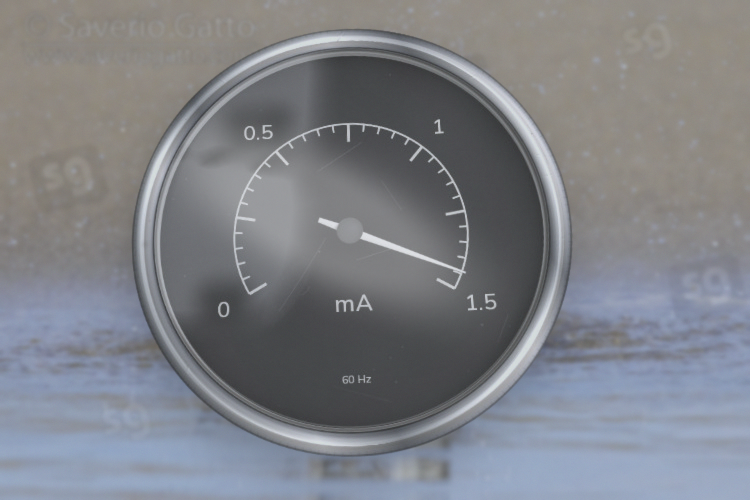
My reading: 1.45,mA
